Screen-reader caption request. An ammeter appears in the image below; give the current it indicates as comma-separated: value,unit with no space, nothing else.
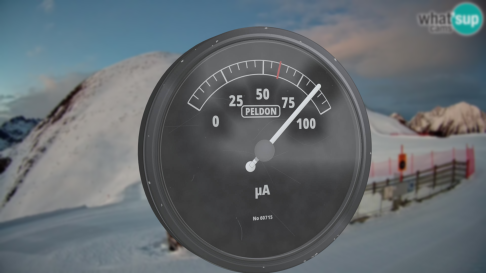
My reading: 85,µA
